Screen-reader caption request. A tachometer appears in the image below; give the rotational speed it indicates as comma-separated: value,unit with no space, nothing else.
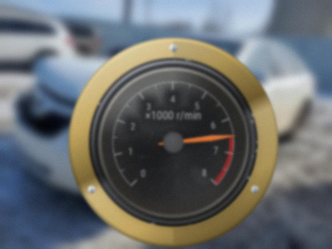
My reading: 6500,rpm
